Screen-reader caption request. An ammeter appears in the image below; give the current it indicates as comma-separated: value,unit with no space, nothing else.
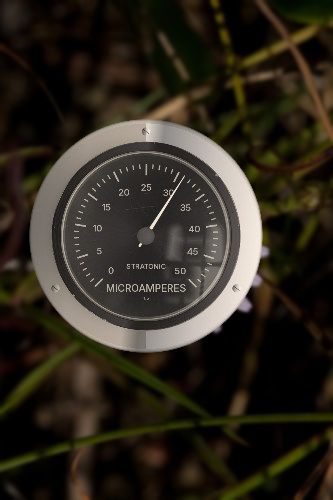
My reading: 31,µA
